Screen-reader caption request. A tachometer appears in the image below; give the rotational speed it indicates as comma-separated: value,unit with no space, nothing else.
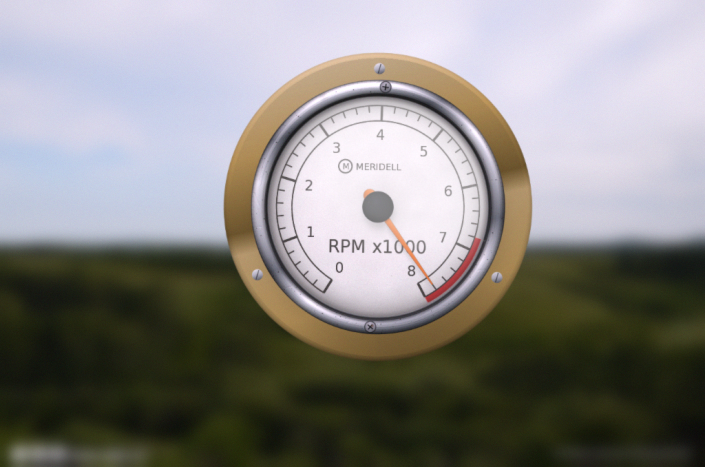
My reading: 7800,rpm
